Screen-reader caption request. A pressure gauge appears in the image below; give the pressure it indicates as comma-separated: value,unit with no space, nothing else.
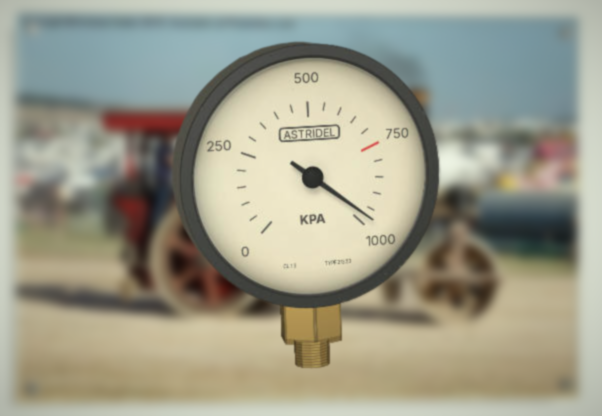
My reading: 975,kPa
